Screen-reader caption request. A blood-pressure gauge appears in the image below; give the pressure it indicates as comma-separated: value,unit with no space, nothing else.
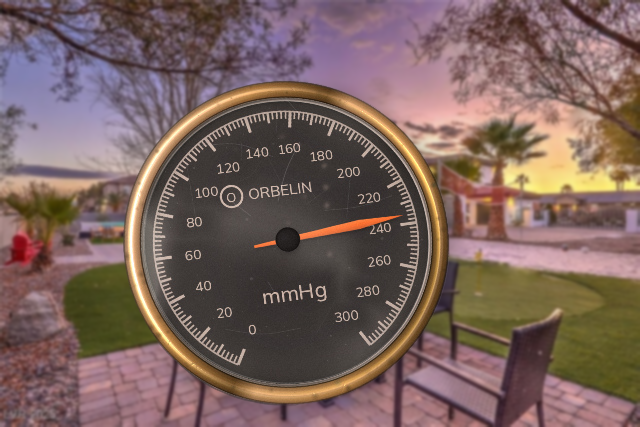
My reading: 236,mmHg
